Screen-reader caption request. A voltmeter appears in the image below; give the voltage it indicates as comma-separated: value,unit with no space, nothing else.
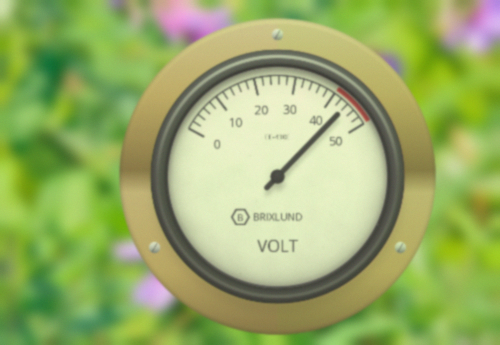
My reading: 44,V
